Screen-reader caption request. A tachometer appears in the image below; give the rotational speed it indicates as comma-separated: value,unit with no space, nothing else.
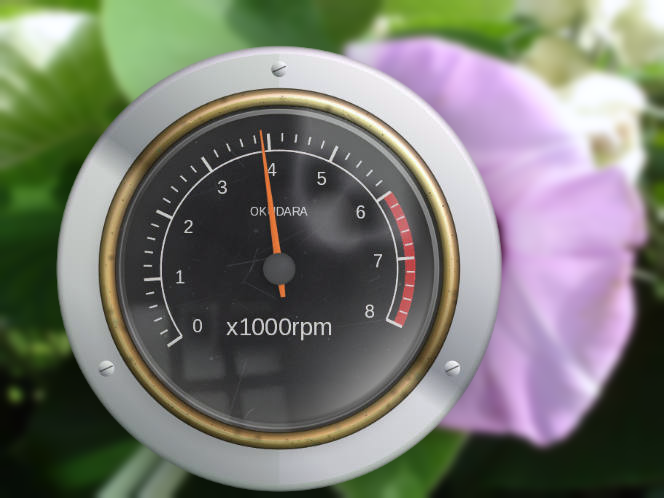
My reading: 3900,rpm
